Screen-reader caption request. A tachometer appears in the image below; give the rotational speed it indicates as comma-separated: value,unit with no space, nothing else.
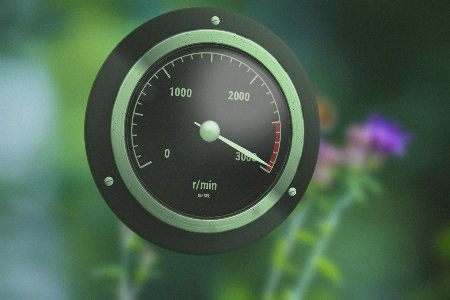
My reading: 2950,rpm
